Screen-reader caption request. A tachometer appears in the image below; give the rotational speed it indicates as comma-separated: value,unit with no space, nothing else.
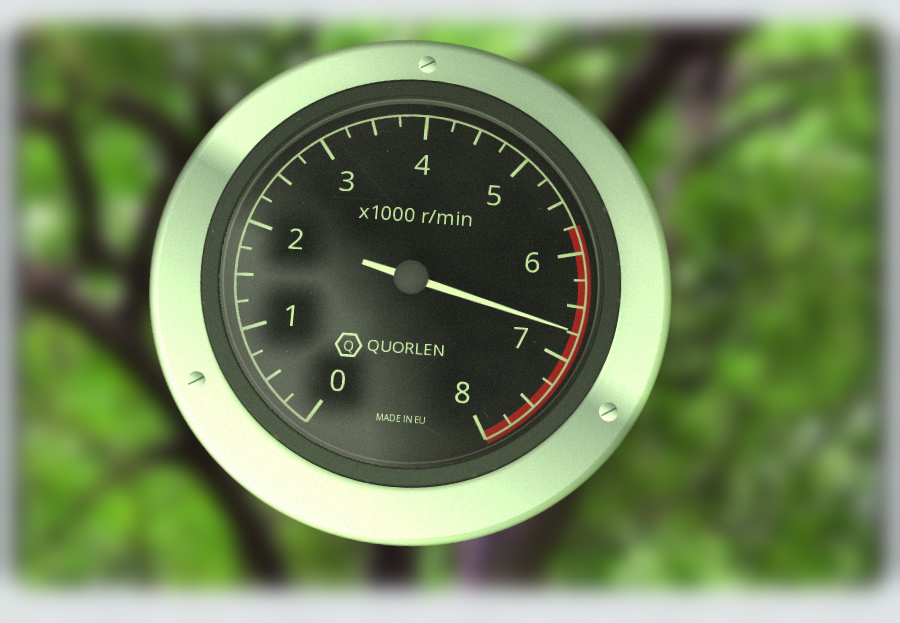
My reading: 6750,rpm
